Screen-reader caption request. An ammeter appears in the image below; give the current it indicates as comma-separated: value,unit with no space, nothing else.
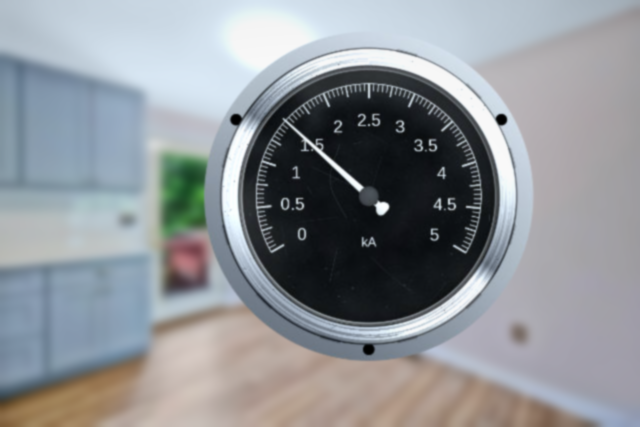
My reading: 1.5,kA
